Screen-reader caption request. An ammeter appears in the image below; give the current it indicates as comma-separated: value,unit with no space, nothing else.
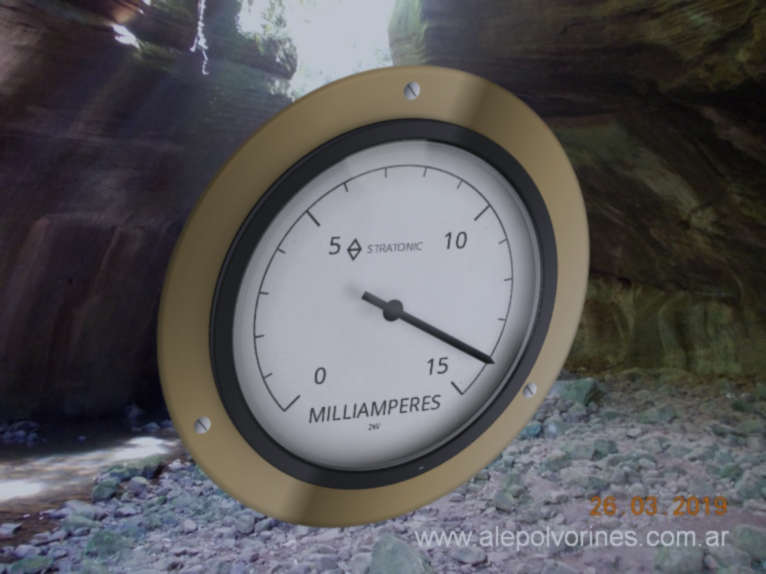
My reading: 14,mA
